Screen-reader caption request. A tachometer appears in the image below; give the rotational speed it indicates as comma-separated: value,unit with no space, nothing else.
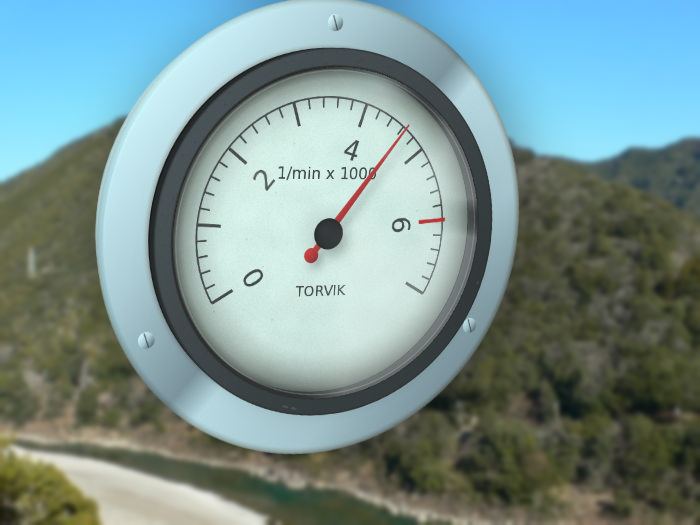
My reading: 4600,rpm
